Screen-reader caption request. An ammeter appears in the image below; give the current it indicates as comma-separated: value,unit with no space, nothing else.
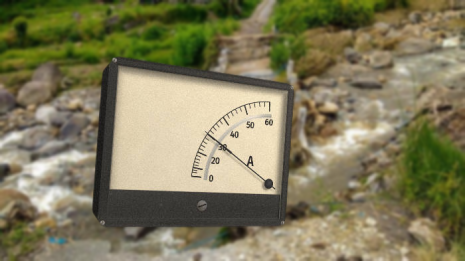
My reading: 30,A
